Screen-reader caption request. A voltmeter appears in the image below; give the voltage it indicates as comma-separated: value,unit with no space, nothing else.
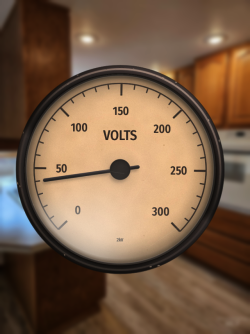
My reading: 40,V
